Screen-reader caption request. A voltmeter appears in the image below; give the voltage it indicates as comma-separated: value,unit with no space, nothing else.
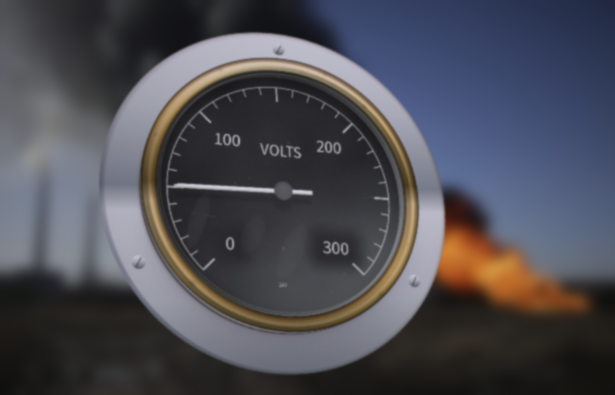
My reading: 50,V
